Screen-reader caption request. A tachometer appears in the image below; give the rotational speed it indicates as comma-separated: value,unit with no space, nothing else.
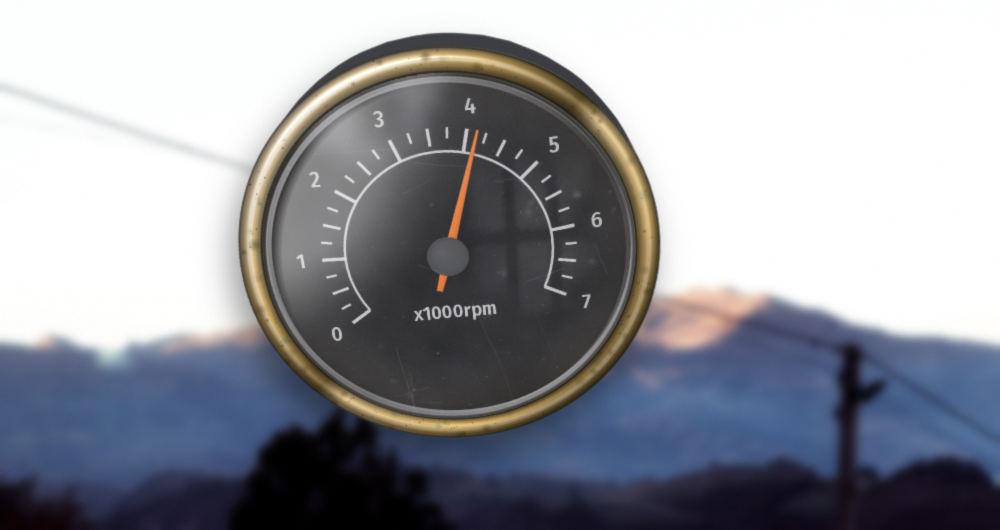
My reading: 4125,rpm
